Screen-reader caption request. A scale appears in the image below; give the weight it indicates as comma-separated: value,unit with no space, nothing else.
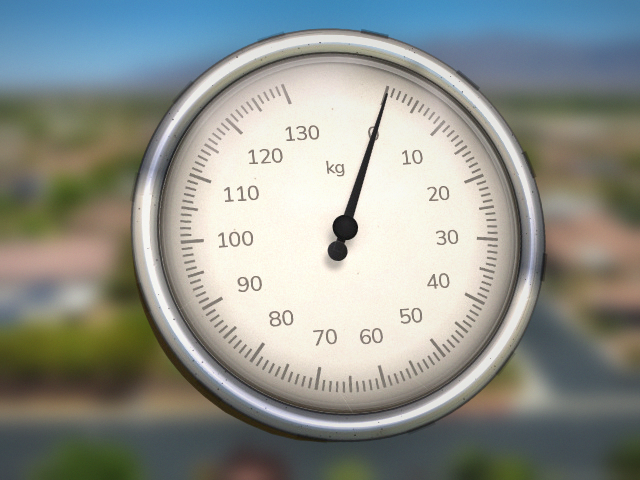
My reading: 0,kg
